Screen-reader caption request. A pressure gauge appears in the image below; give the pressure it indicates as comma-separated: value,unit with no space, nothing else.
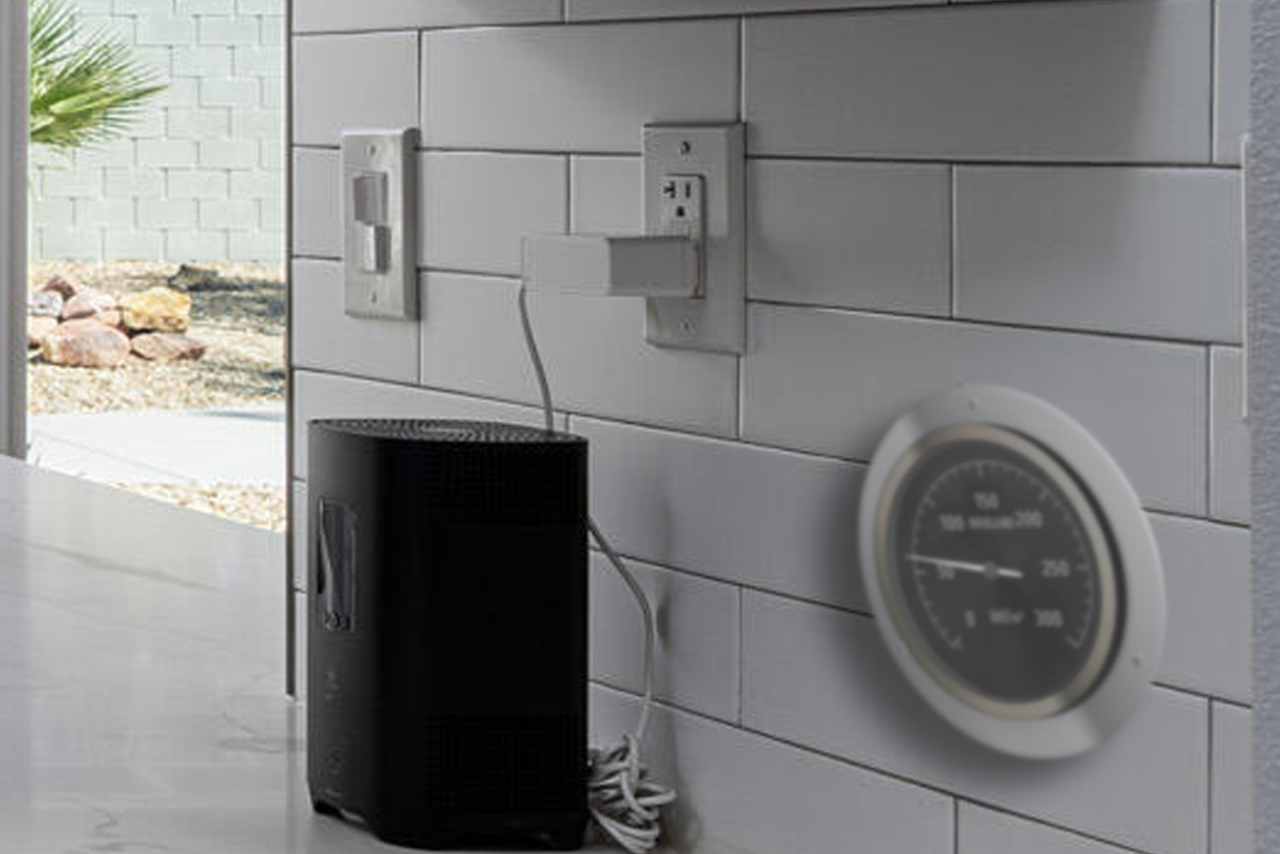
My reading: 60,psi
